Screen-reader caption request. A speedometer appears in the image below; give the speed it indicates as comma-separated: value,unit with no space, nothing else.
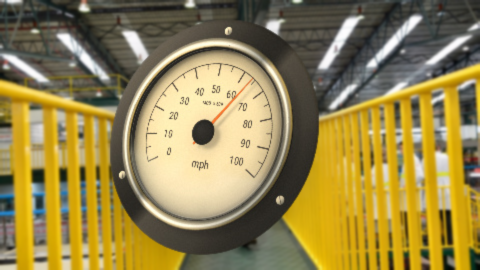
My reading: 65,mph
